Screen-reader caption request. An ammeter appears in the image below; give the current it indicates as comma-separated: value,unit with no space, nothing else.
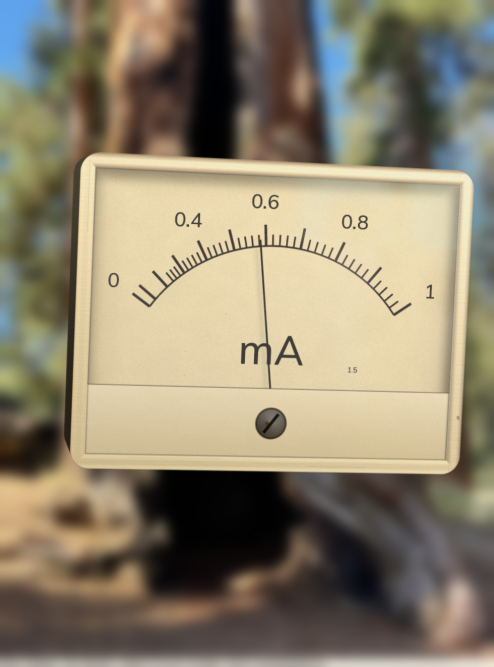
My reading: 0.58,mA
